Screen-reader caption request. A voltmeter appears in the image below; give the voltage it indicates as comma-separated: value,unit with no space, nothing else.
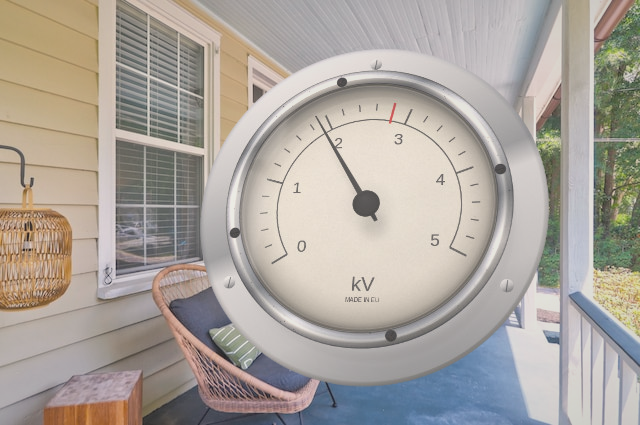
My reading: 1.9,kV
